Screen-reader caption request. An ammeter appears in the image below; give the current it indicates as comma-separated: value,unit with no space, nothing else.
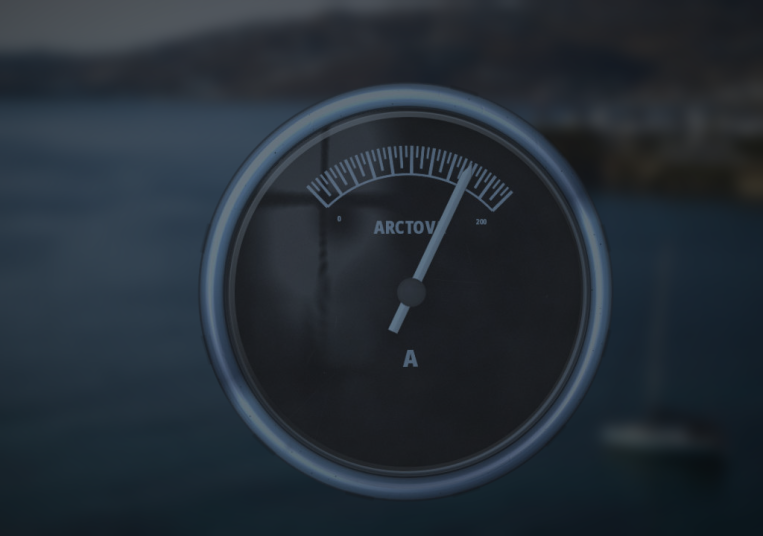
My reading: 155,A
